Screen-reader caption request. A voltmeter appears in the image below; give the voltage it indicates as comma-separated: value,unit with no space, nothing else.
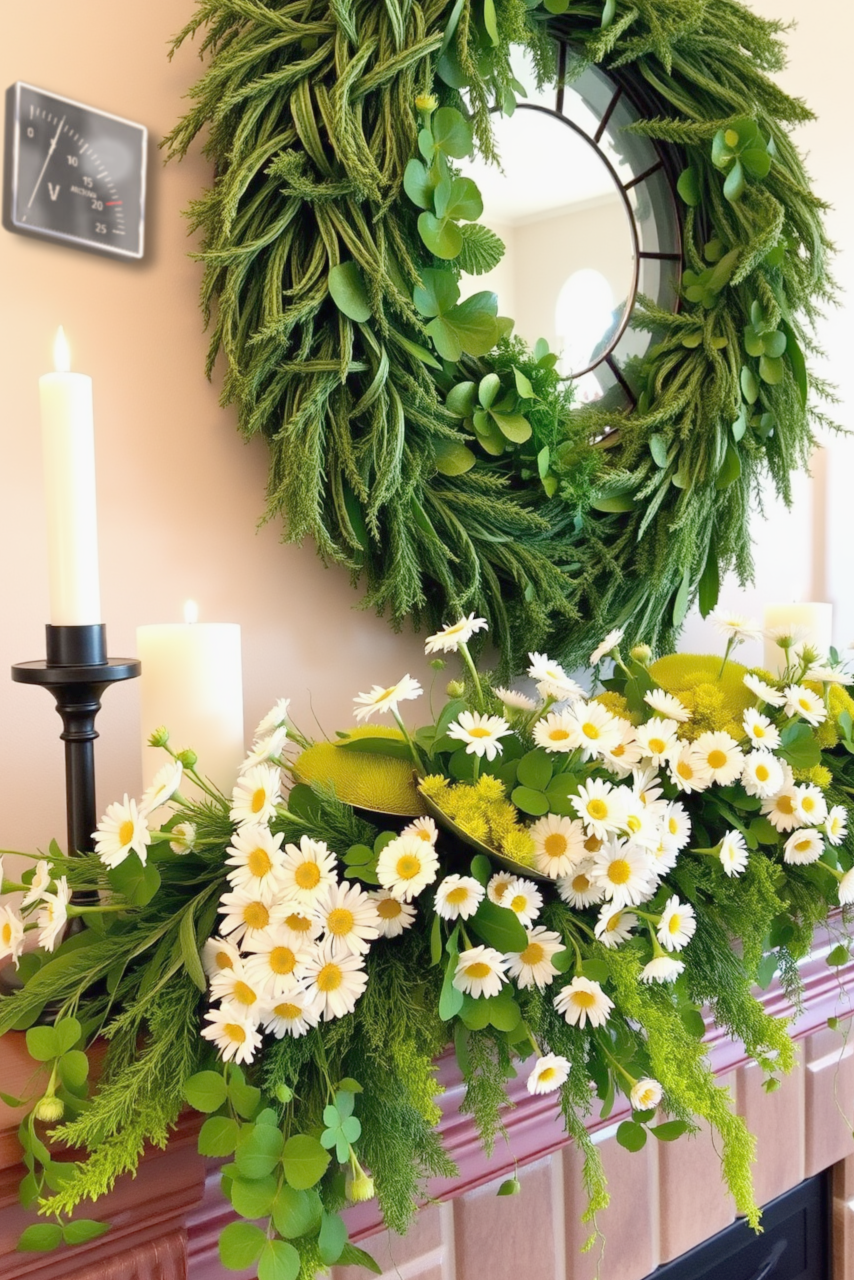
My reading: 5,V
